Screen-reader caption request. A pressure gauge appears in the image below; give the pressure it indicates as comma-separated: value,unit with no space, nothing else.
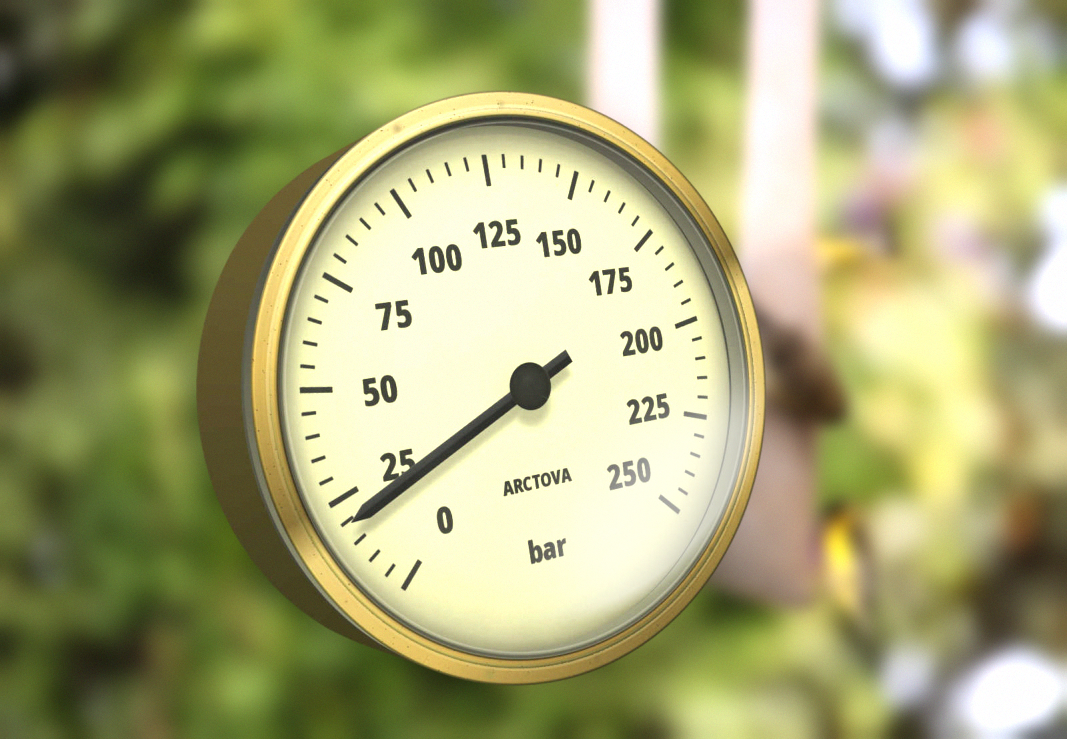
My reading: 20,bar
